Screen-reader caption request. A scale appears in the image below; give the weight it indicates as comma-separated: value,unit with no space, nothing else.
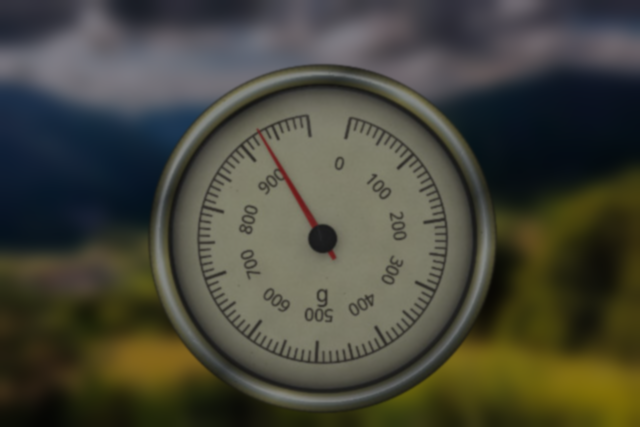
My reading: 930,g
